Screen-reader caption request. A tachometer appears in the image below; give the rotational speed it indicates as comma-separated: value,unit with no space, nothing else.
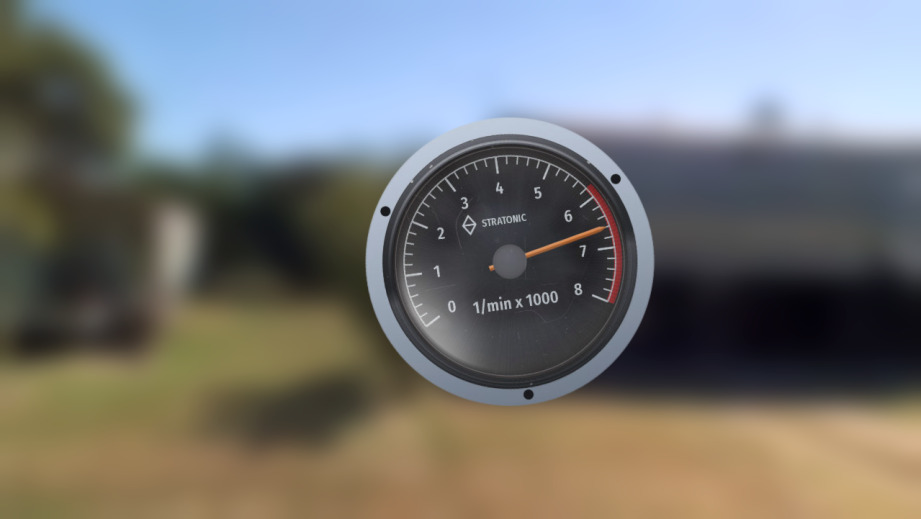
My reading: 6600,rpm
